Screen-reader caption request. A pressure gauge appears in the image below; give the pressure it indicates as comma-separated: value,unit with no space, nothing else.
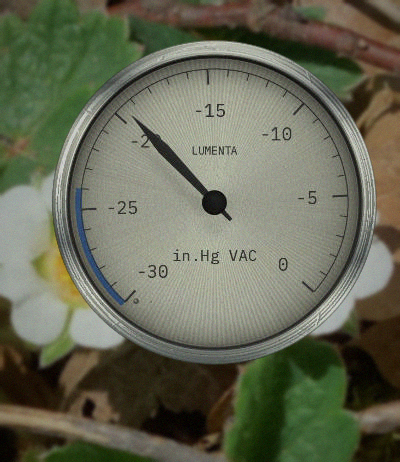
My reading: -19.5,inHg
